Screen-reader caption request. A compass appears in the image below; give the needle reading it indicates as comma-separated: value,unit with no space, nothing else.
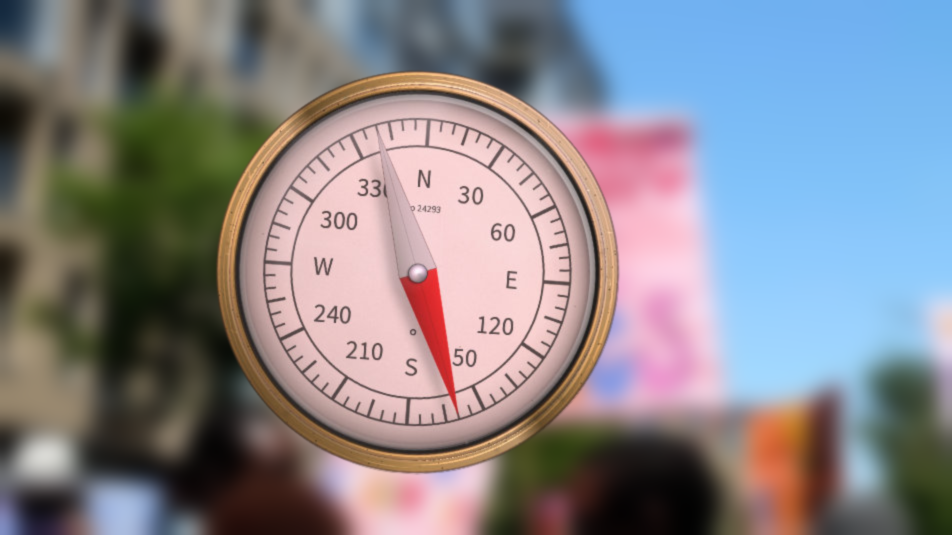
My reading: 160,°
